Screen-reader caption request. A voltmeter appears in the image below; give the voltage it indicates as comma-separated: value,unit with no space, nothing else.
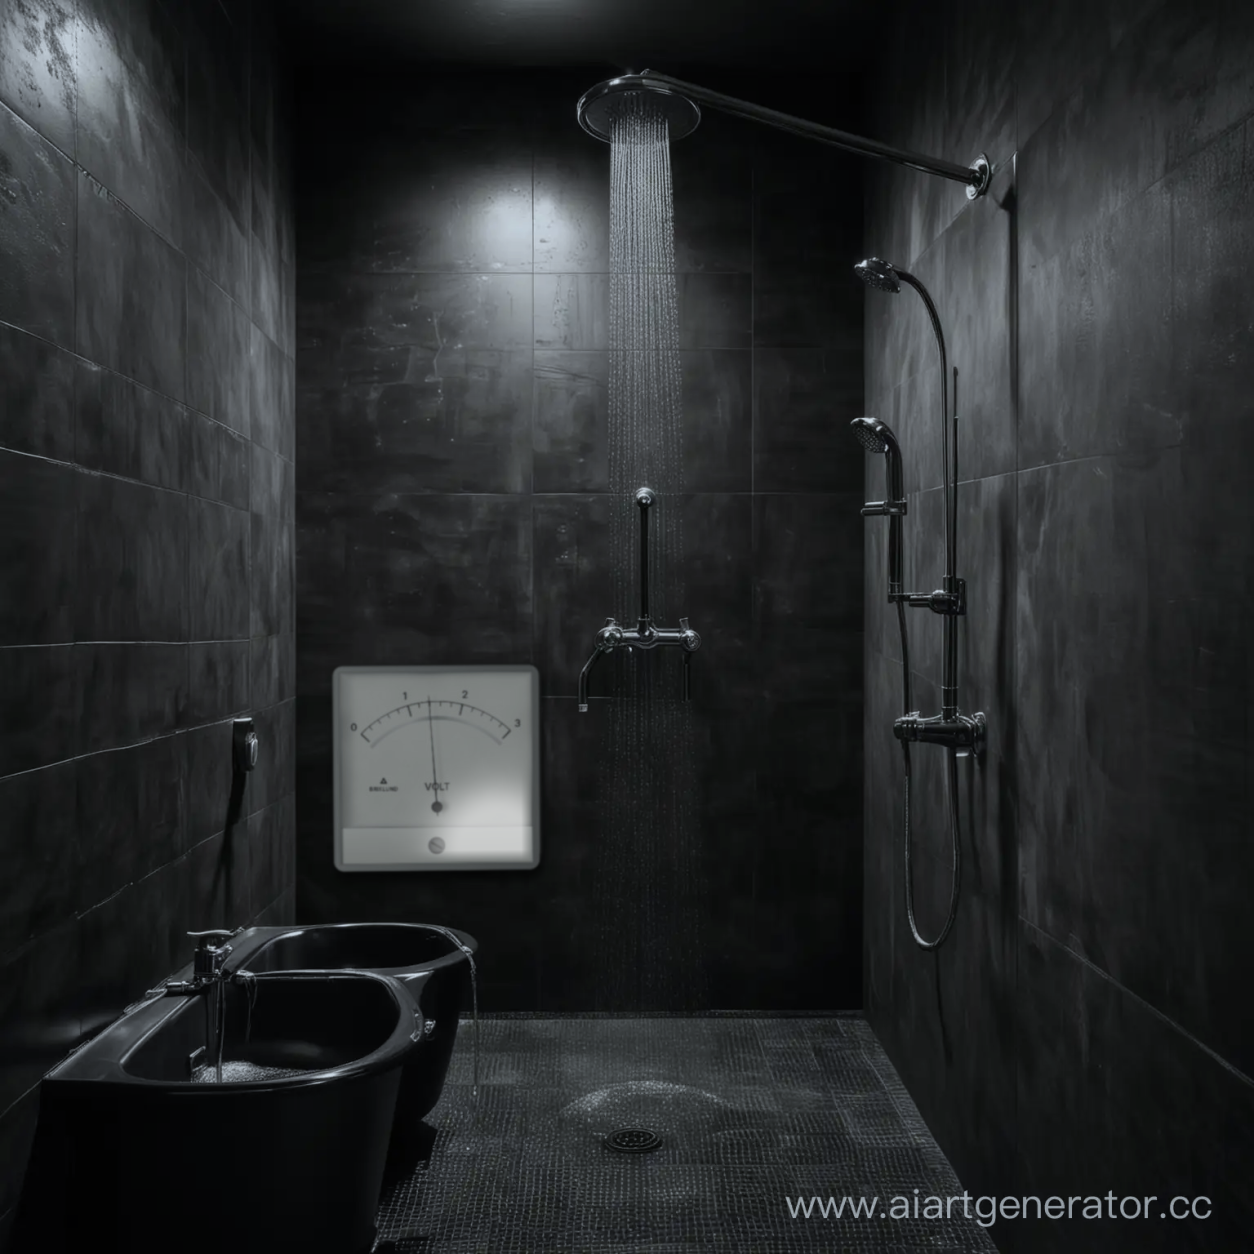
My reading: 1.4,V
